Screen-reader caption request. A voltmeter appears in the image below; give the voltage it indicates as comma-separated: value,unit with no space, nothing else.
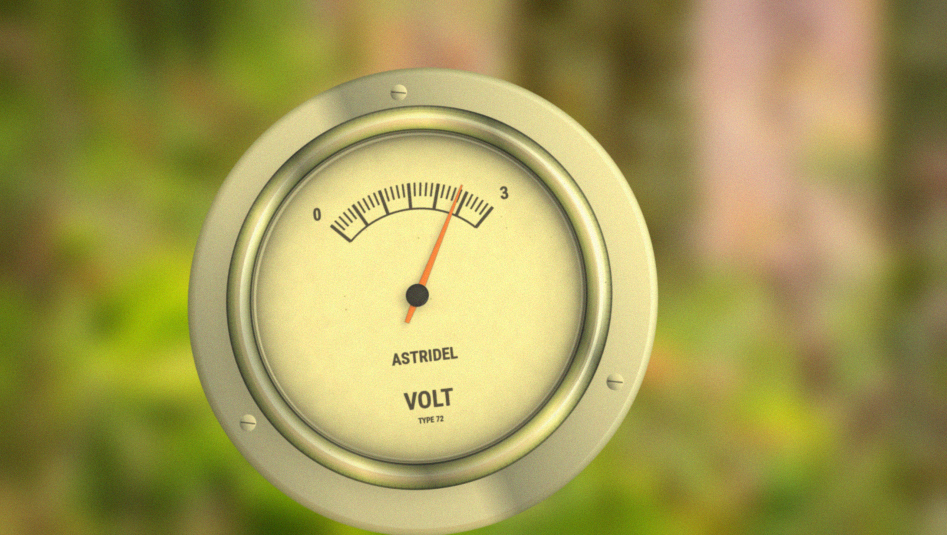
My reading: 2.4,V
